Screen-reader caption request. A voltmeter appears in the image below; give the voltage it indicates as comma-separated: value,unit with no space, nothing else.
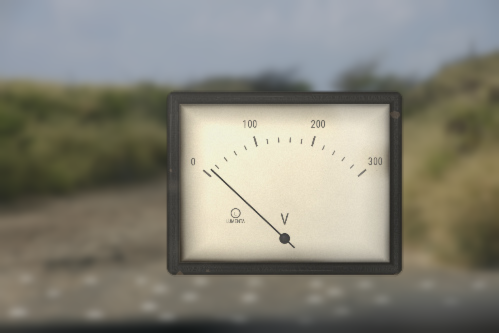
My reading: 10,V
